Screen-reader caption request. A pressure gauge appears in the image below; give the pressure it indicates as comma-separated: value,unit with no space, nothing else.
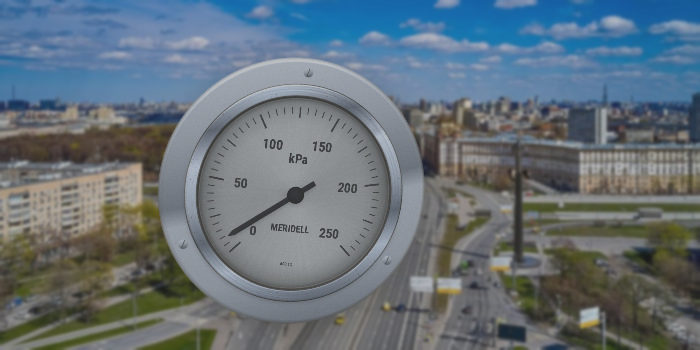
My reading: 10,kPa
